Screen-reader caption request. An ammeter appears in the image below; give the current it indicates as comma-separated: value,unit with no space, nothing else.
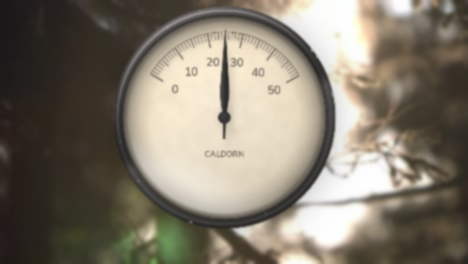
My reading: 25,A
